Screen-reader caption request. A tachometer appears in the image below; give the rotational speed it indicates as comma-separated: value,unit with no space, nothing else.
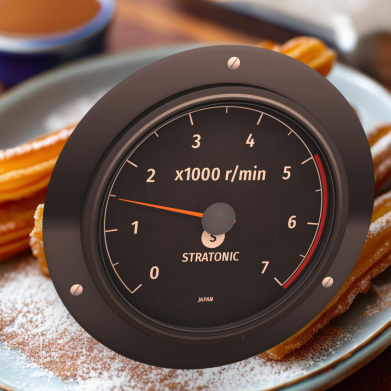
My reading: 1500,rpm
